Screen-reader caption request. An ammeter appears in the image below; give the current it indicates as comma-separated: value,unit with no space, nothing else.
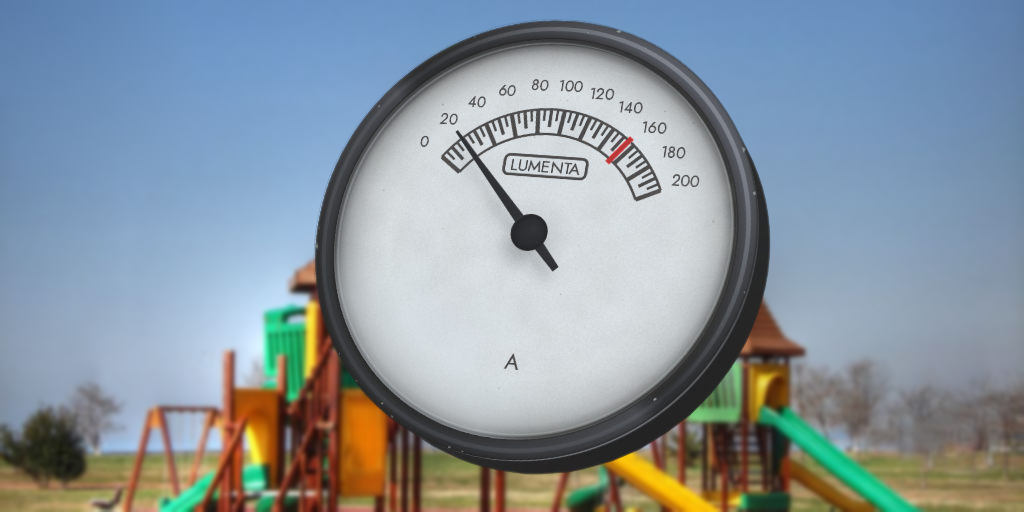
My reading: 20,A
